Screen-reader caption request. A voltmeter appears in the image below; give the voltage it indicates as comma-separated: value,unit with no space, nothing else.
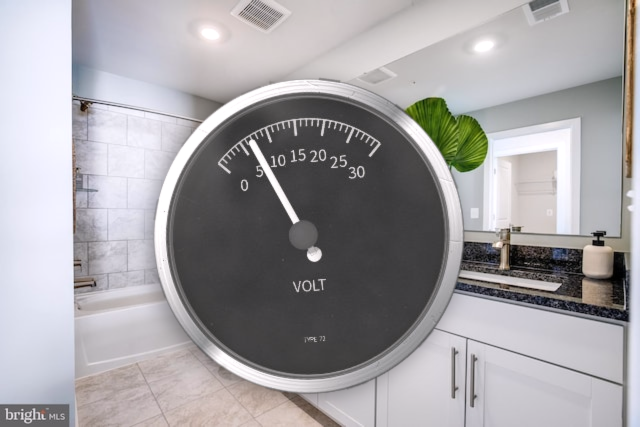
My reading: 7,V
